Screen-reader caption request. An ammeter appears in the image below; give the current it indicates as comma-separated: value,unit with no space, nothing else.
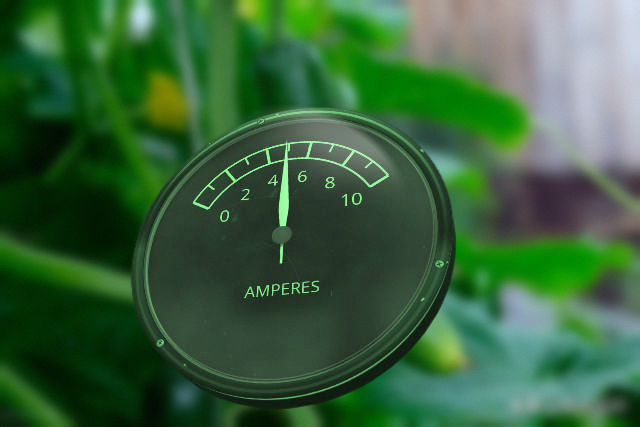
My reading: 5,A
